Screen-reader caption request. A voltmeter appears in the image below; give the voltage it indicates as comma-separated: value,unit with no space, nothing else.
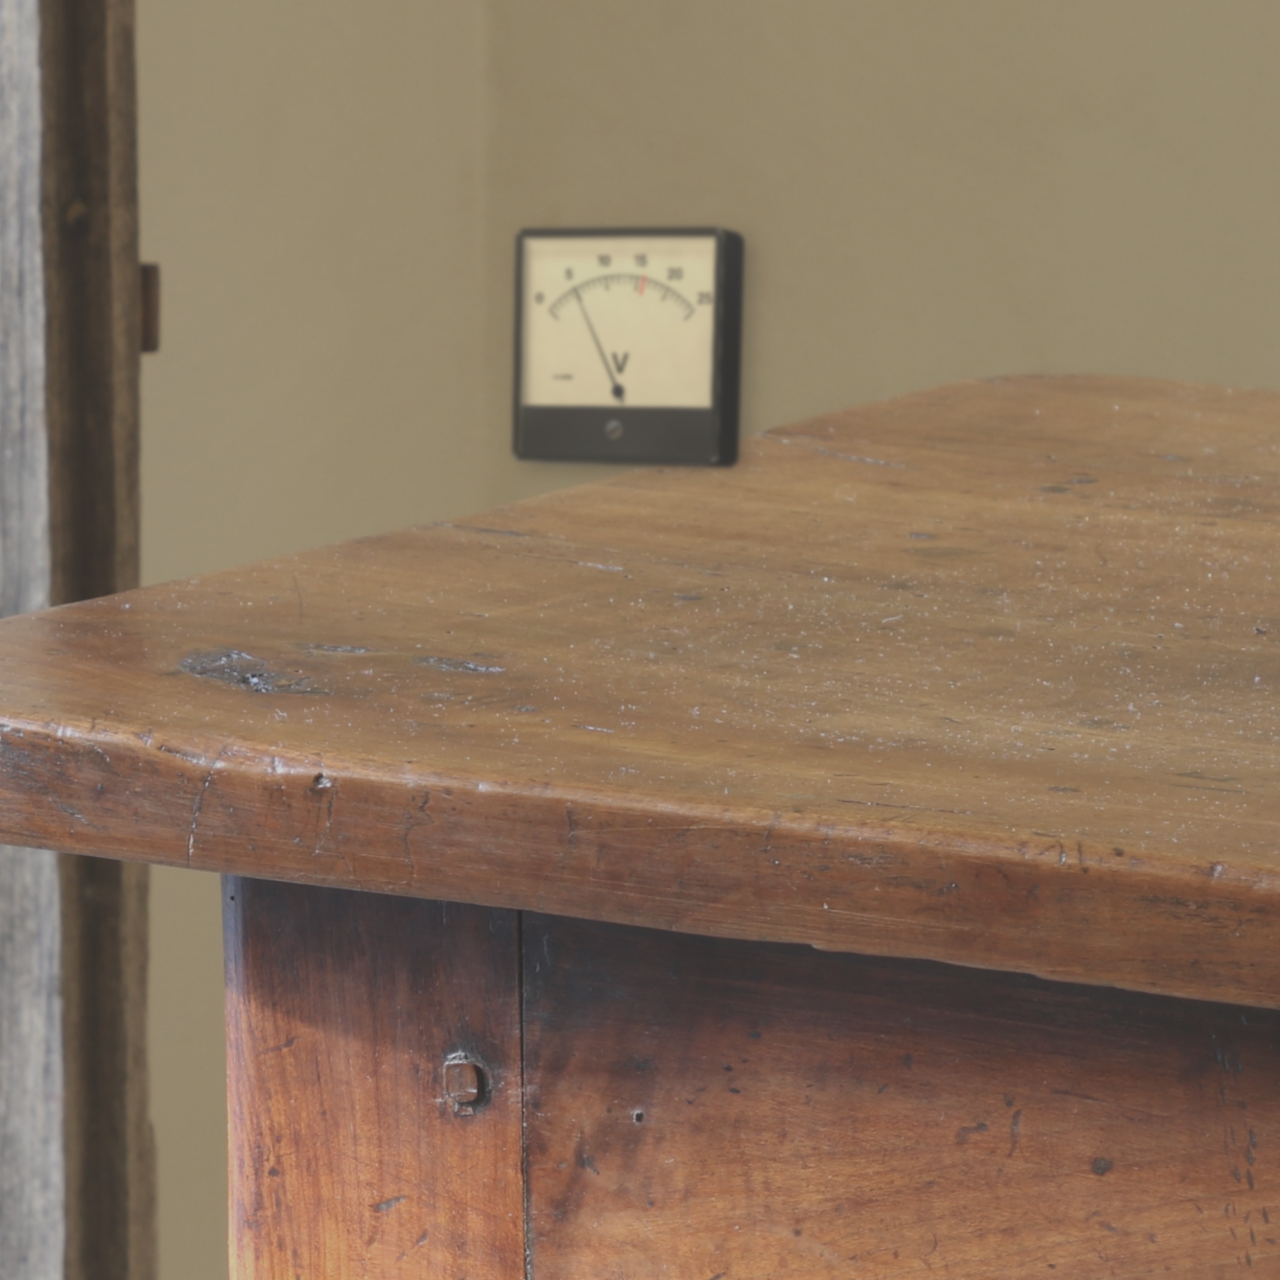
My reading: 5,V
